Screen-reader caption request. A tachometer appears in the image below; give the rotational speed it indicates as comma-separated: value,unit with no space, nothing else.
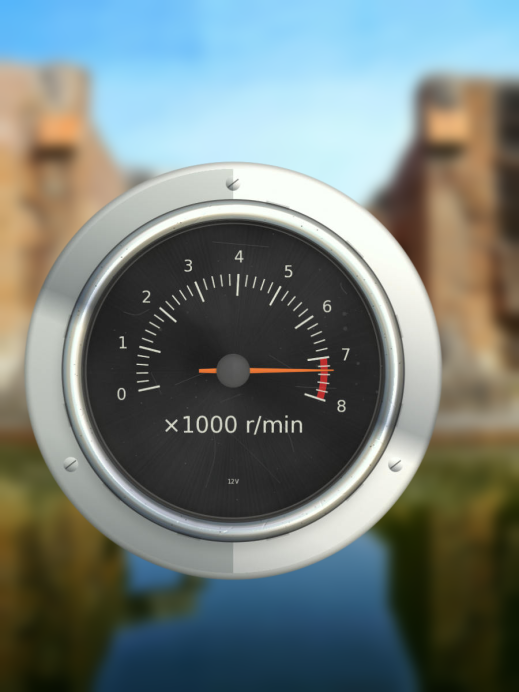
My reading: 7300,rpm
